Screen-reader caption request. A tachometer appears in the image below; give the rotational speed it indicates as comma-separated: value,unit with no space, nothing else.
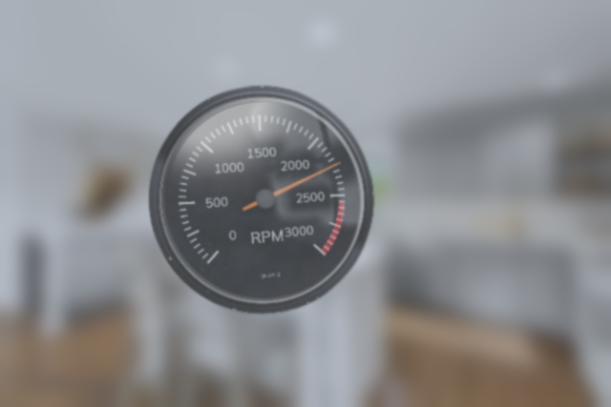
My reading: 2250,rpm
